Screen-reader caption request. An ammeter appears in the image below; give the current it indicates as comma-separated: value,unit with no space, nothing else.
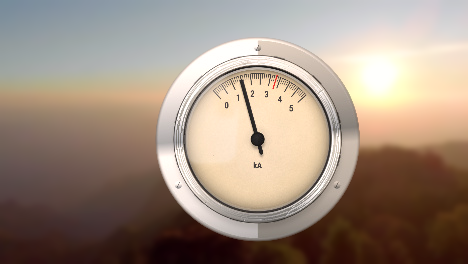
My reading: 1.5,kA
